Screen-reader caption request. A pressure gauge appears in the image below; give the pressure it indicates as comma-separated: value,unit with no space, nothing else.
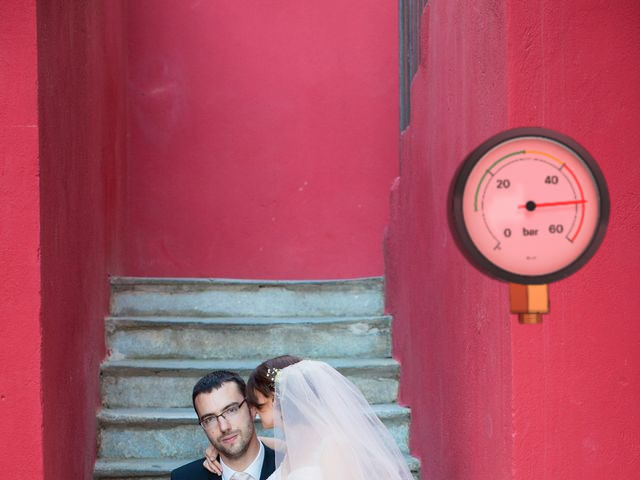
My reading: 50,bar
